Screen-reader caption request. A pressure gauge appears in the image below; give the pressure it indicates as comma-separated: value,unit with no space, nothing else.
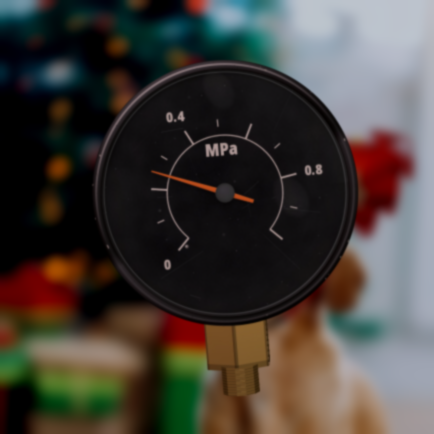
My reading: 0.25,MPa
